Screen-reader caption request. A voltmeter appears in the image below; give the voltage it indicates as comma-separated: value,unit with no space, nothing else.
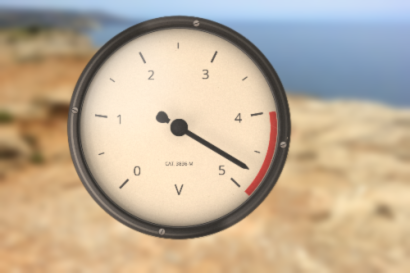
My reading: 4.75,V
